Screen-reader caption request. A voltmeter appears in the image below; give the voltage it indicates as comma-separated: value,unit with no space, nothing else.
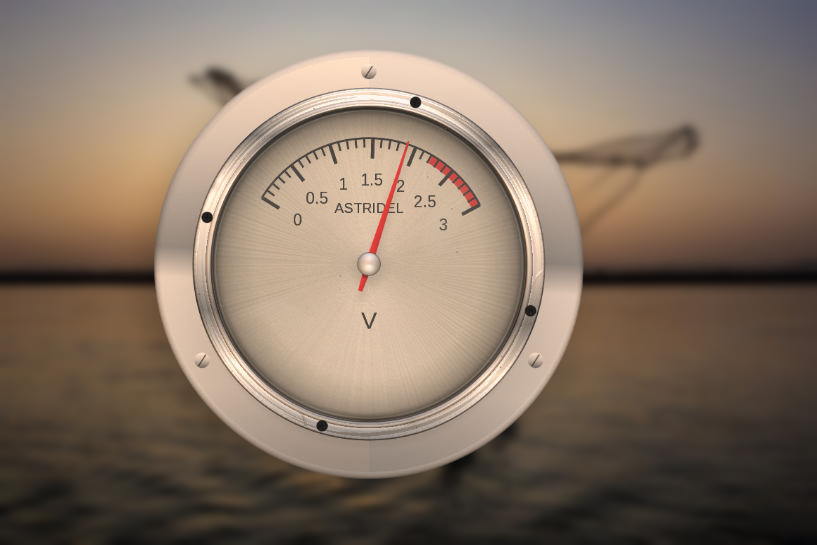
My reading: 1.9,V
